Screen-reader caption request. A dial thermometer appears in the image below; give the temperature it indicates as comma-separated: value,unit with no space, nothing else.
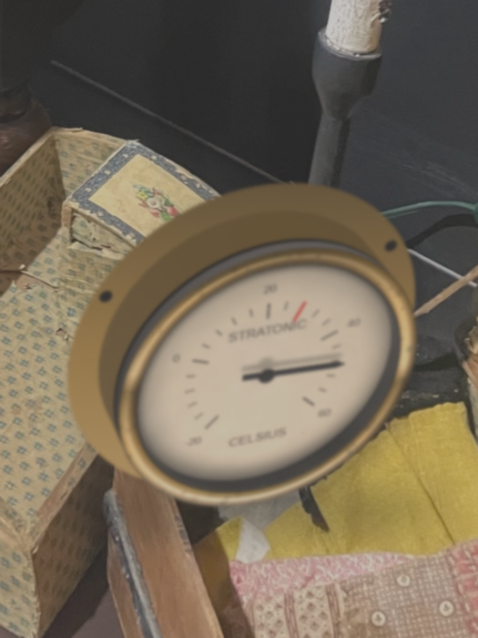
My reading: 48,°C
